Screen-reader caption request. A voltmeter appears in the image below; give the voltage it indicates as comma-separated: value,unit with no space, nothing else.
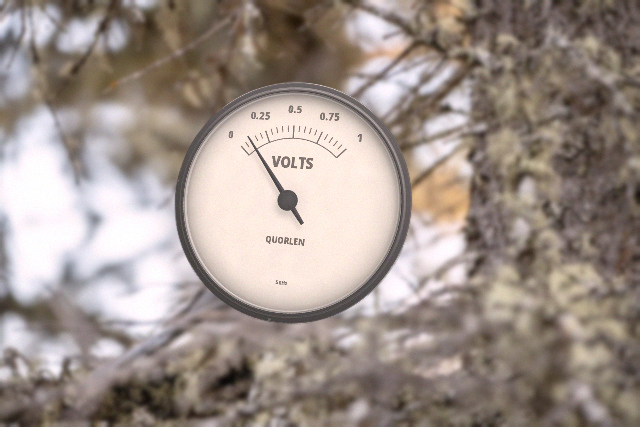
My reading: 0.1,V
